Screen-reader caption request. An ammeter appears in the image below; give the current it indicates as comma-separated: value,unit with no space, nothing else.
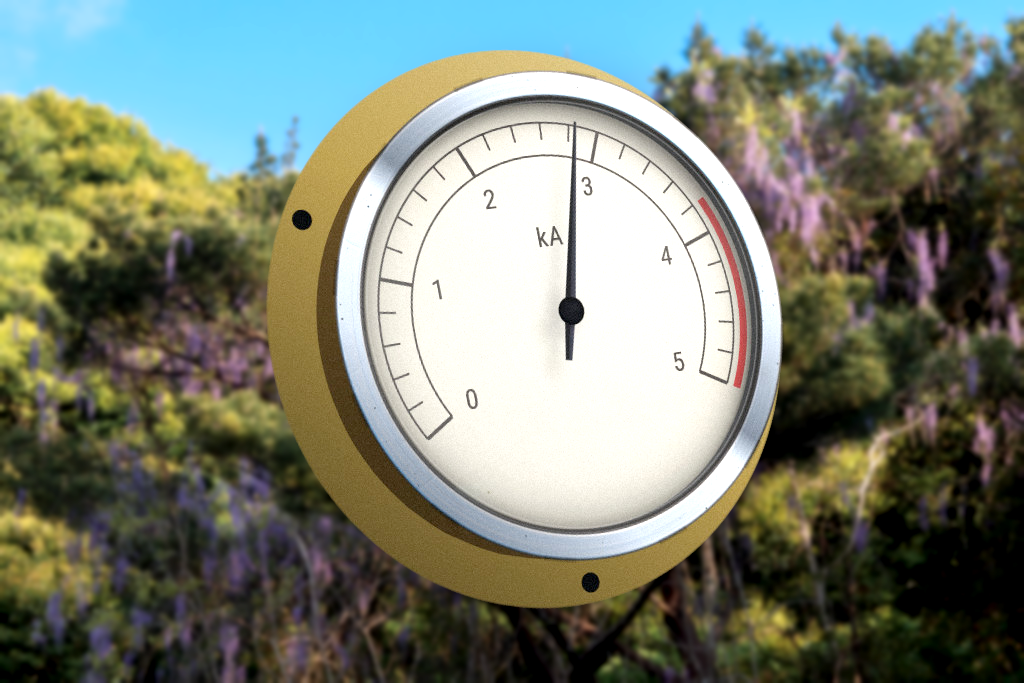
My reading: 2.8,kA
